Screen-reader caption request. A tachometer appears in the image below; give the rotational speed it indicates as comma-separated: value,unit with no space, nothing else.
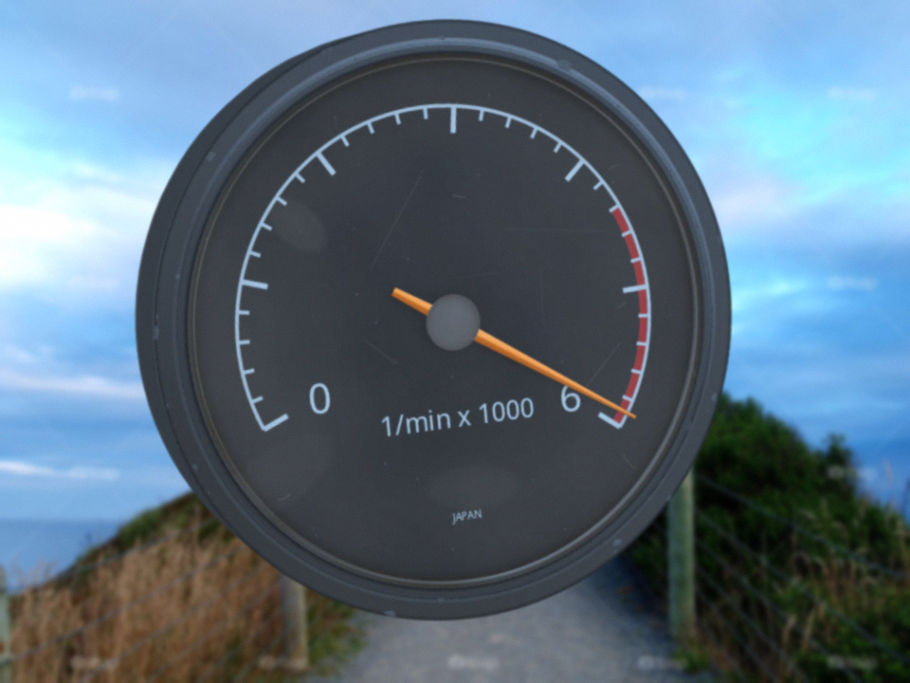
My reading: 5900,rpm
